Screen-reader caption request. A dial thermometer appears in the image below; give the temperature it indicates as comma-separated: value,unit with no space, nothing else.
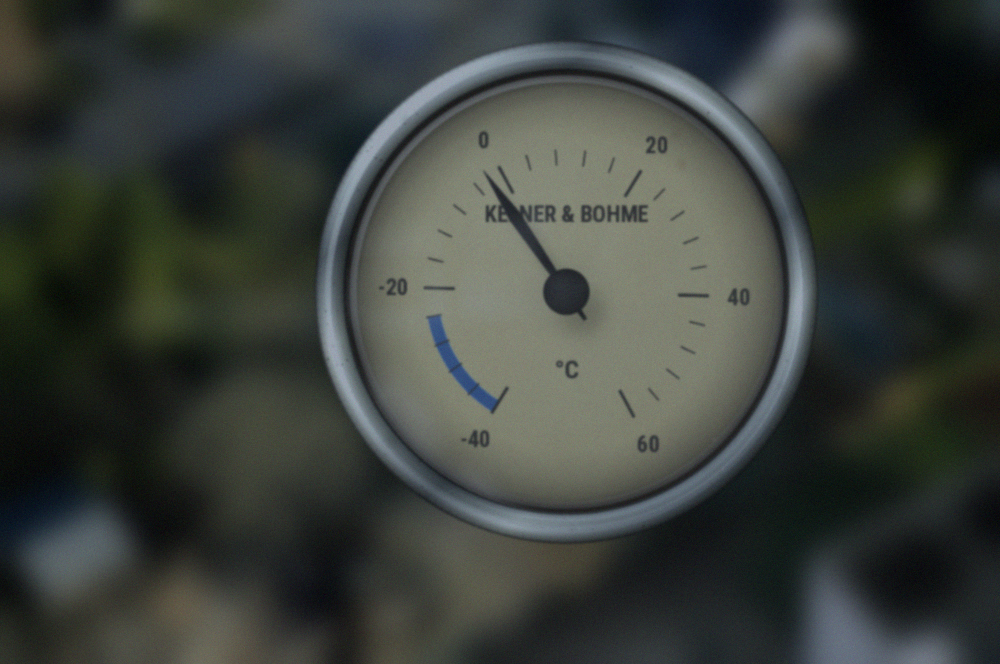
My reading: -2,°C
